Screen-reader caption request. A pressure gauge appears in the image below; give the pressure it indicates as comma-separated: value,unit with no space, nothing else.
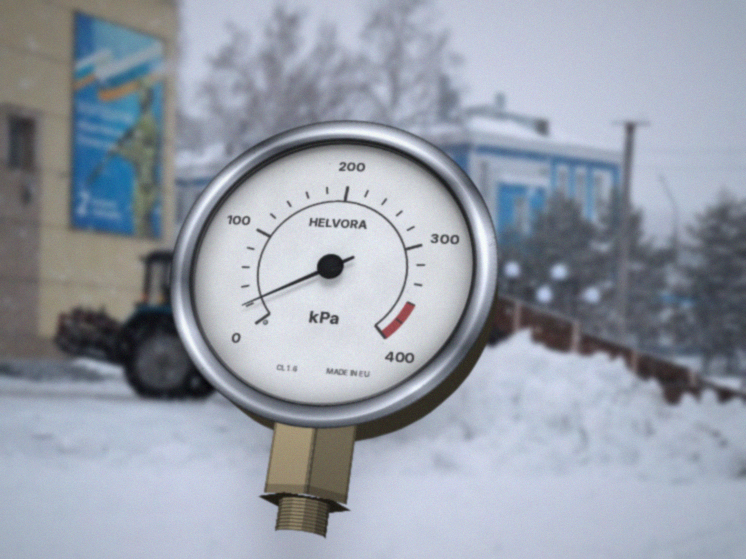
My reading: 20,kPa
